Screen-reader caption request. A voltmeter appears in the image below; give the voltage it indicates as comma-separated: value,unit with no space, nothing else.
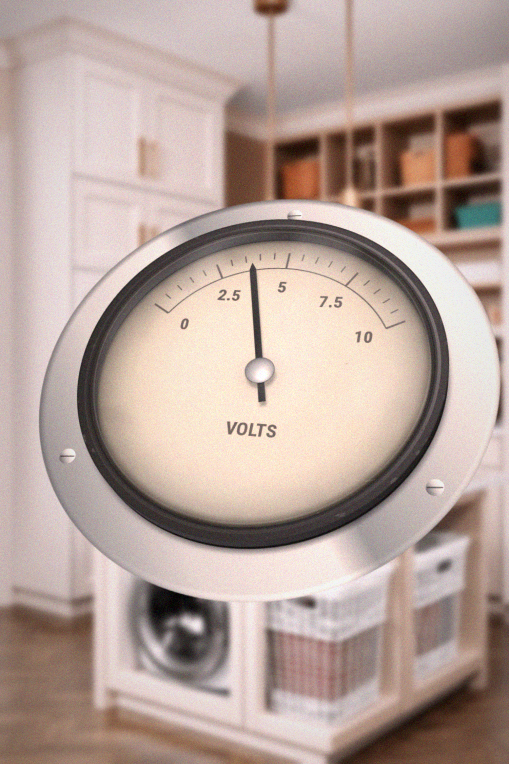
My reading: 3.75,V
